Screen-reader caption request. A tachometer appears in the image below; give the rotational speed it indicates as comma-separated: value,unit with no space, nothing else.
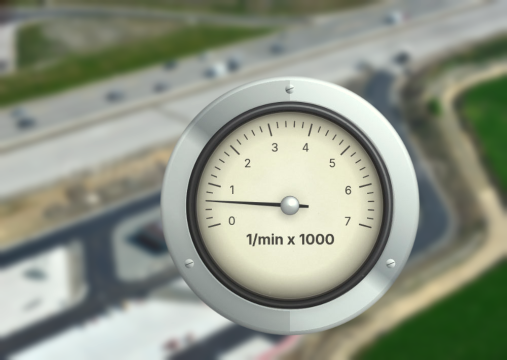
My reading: 600,rpm
